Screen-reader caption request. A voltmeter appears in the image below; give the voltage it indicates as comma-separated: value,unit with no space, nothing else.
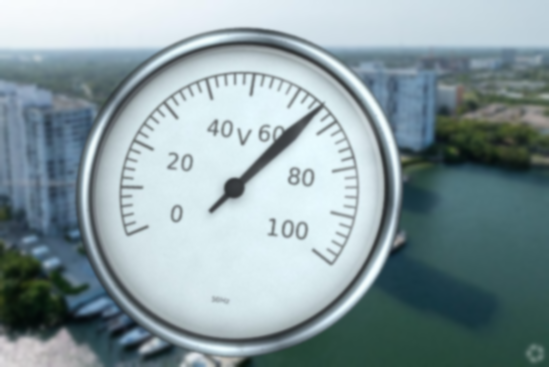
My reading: 66,V
